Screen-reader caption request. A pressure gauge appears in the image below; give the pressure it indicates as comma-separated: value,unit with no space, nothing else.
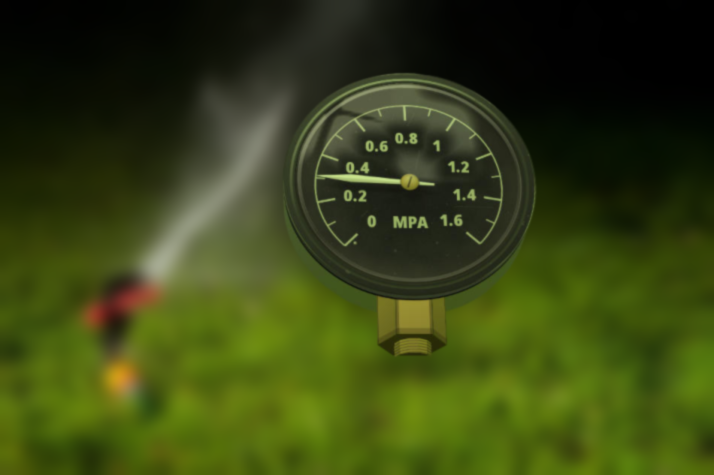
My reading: 0.3,MPa
